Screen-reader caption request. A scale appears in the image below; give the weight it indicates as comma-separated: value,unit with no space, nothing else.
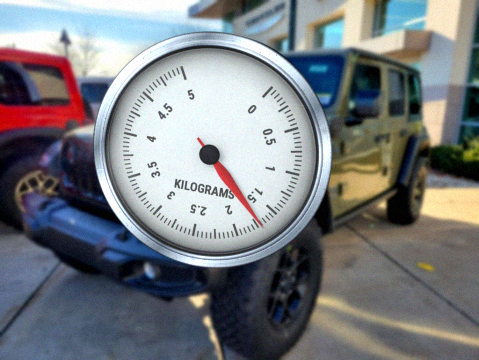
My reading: 1.7,kg
